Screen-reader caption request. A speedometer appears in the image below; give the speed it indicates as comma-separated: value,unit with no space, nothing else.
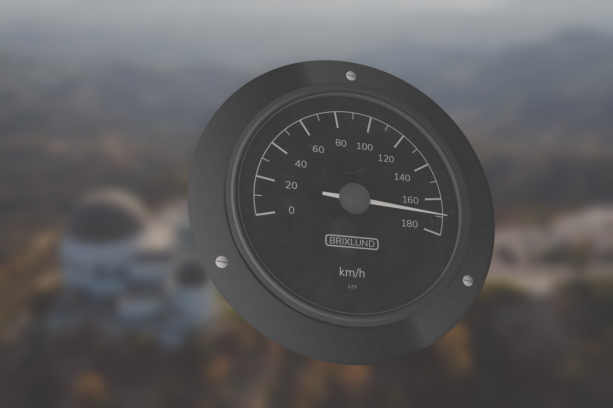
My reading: 170,km/h
